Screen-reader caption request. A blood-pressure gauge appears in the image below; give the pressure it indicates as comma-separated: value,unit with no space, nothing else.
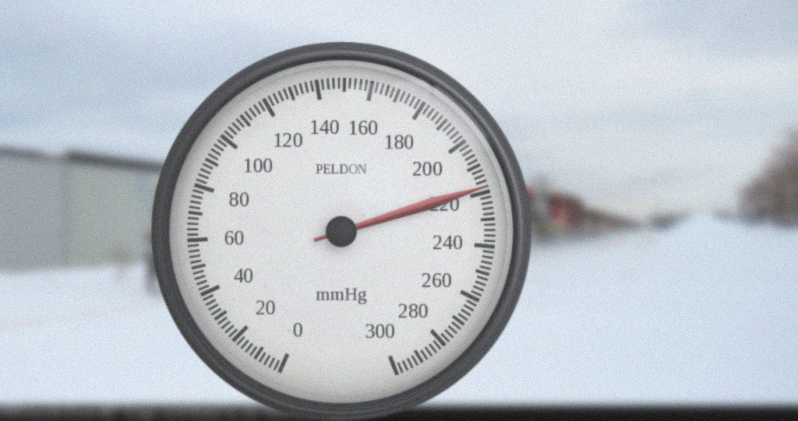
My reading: 218,mmHg
